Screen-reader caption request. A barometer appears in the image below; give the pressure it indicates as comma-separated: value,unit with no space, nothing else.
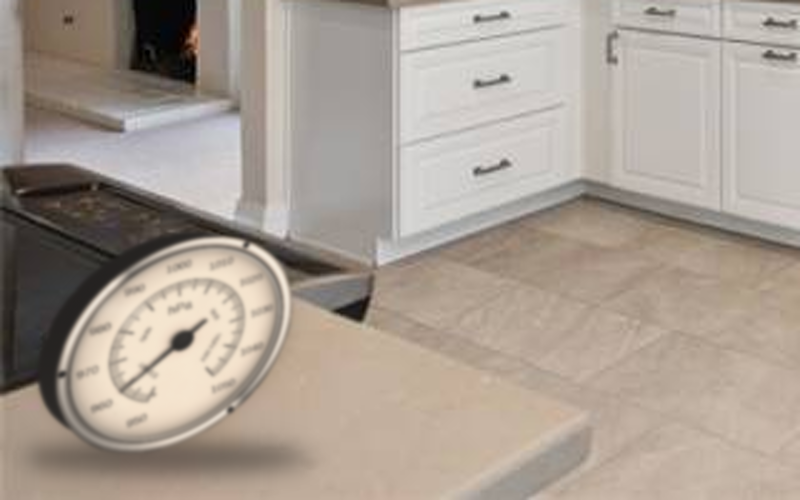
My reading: 960,hPa
